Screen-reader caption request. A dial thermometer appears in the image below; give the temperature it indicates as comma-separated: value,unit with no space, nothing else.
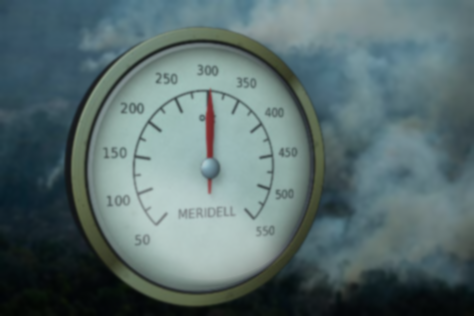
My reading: 300,°F
